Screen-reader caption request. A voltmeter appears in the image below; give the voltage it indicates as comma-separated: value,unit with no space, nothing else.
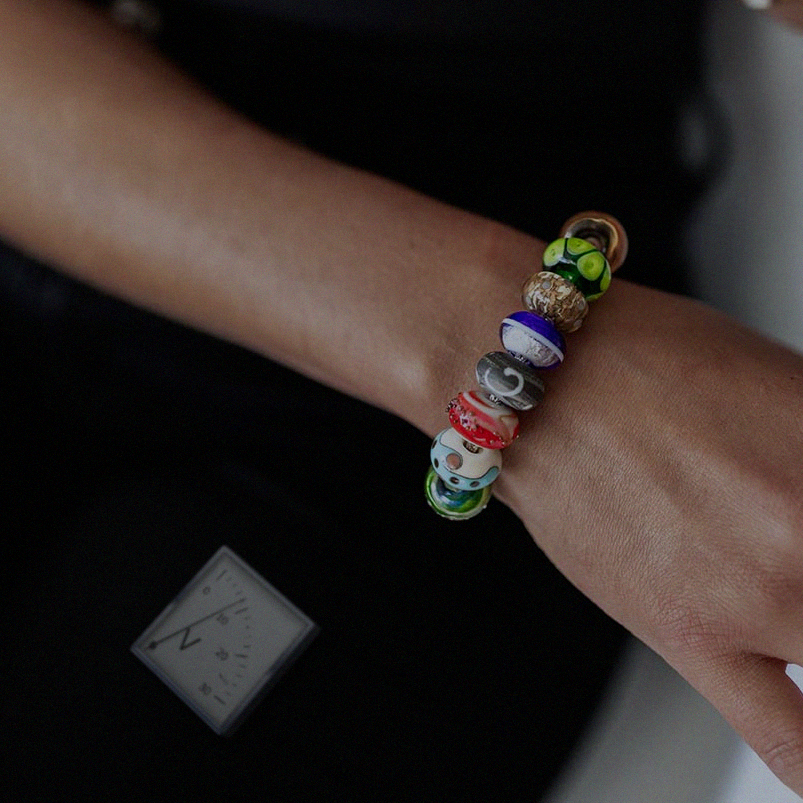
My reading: 8,V
